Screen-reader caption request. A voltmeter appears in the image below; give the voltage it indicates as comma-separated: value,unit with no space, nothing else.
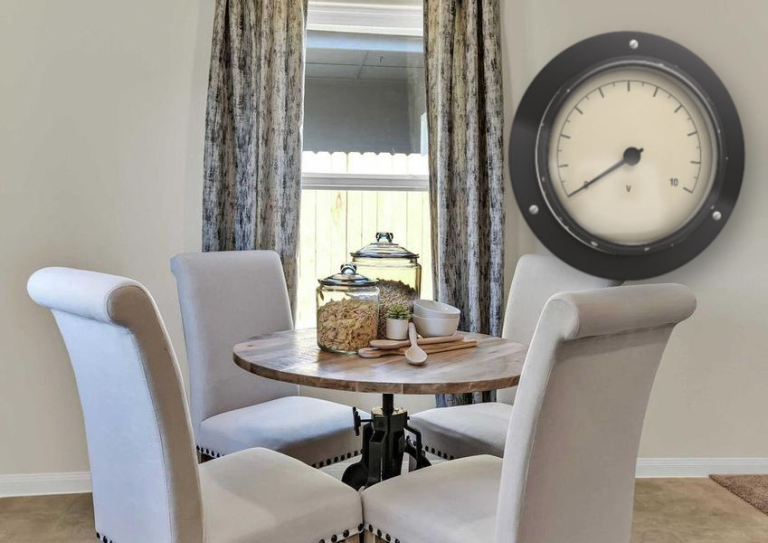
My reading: 0,V
